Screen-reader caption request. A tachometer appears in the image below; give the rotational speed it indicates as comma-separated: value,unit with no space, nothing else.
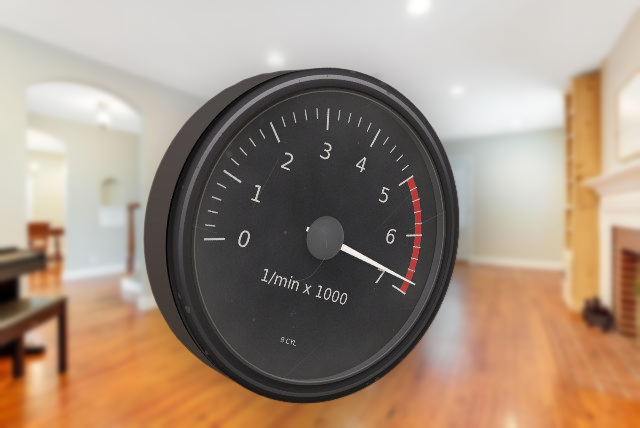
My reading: 6800,rpm
